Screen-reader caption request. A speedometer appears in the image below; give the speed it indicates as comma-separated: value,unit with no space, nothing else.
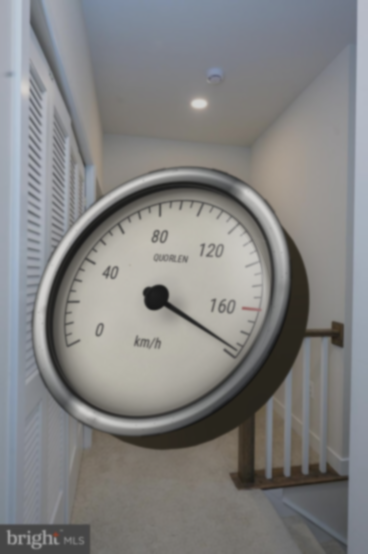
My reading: 177.5,km/h
